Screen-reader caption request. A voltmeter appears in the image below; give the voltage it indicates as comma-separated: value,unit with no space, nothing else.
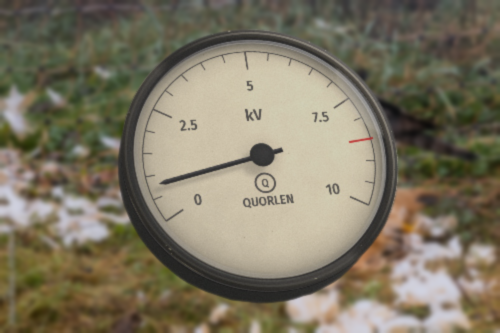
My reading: 0.75,kV
